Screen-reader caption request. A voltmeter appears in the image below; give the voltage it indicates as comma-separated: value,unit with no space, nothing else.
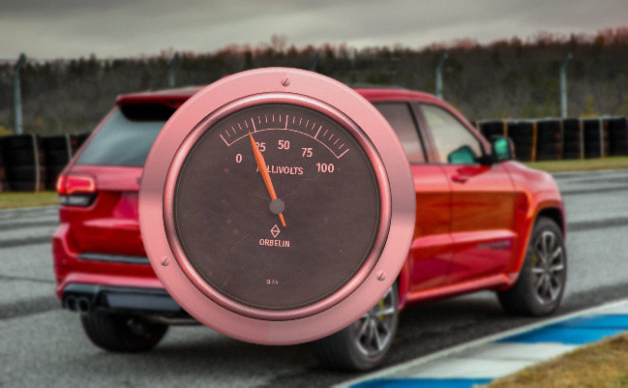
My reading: 20,mV
